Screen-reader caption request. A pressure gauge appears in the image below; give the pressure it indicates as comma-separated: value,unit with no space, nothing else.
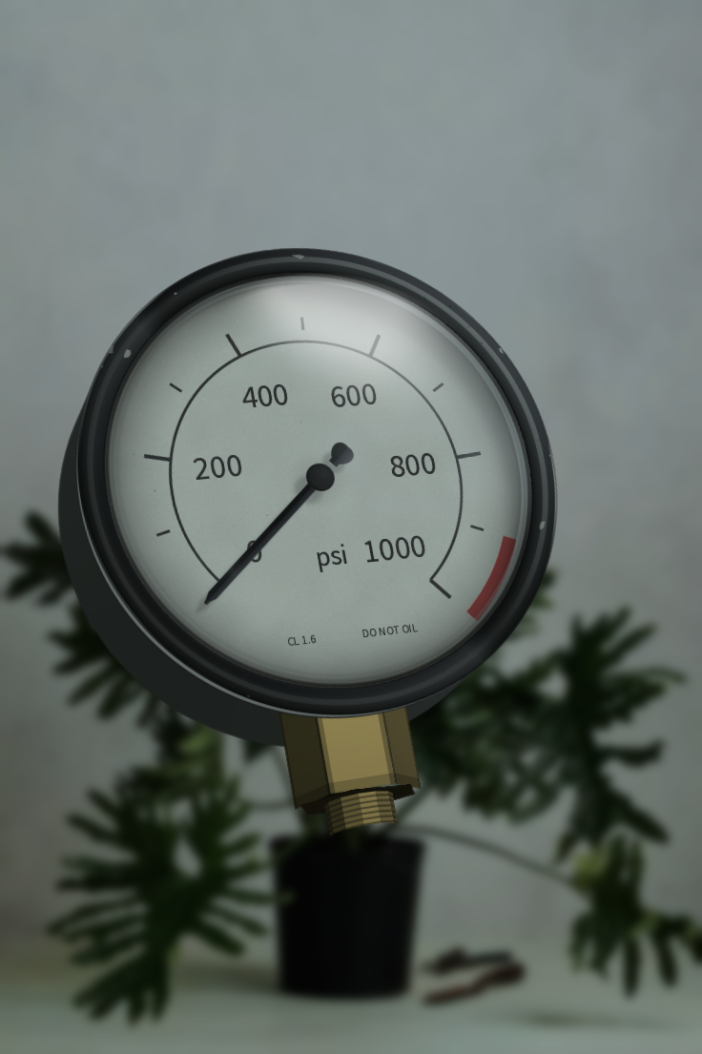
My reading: 0,psi
